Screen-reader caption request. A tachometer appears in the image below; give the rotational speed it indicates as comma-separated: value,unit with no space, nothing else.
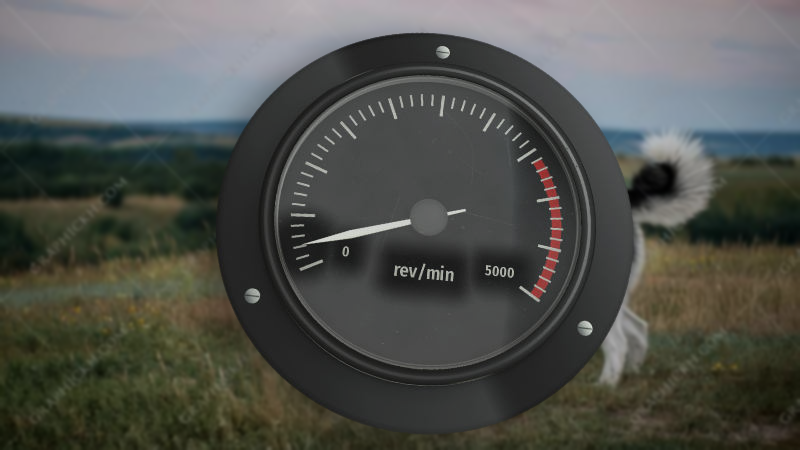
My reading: 200,rpm
